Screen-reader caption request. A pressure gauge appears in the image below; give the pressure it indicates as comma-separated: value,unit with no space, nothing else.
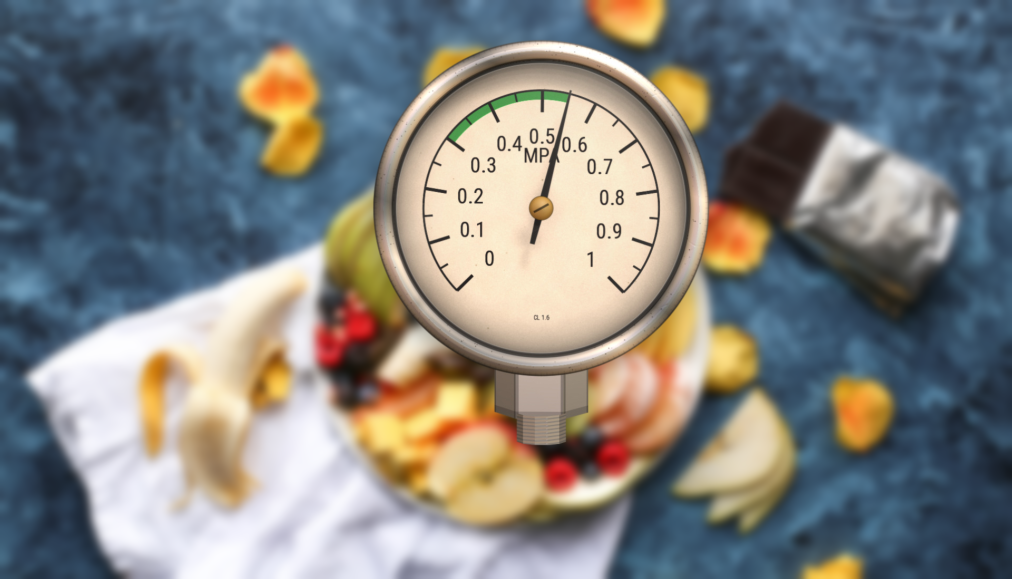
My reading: 0.55,MPa
